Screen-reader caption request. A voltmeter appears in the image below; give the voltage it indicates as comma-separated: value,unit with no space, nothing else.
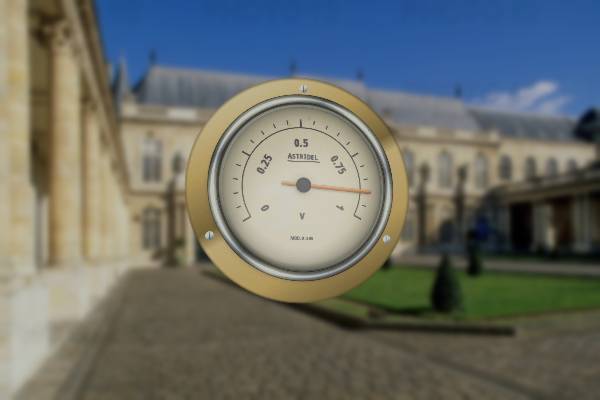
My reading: 0.9,V
